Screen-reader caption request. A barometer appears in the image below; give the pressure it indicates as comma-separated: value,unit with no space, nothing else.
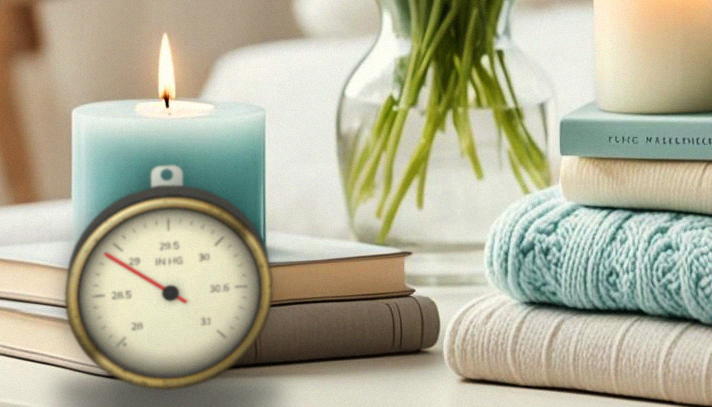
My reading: 28.9,inHg
